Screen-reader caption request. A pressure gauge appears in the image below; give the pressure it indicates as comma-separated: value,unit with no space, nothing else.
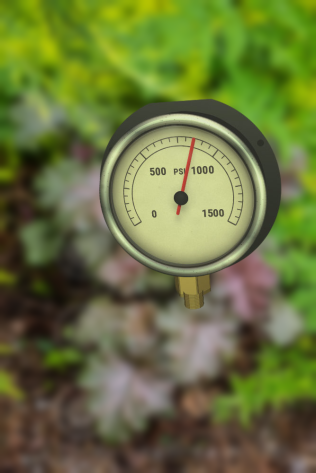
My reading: 850,psi
